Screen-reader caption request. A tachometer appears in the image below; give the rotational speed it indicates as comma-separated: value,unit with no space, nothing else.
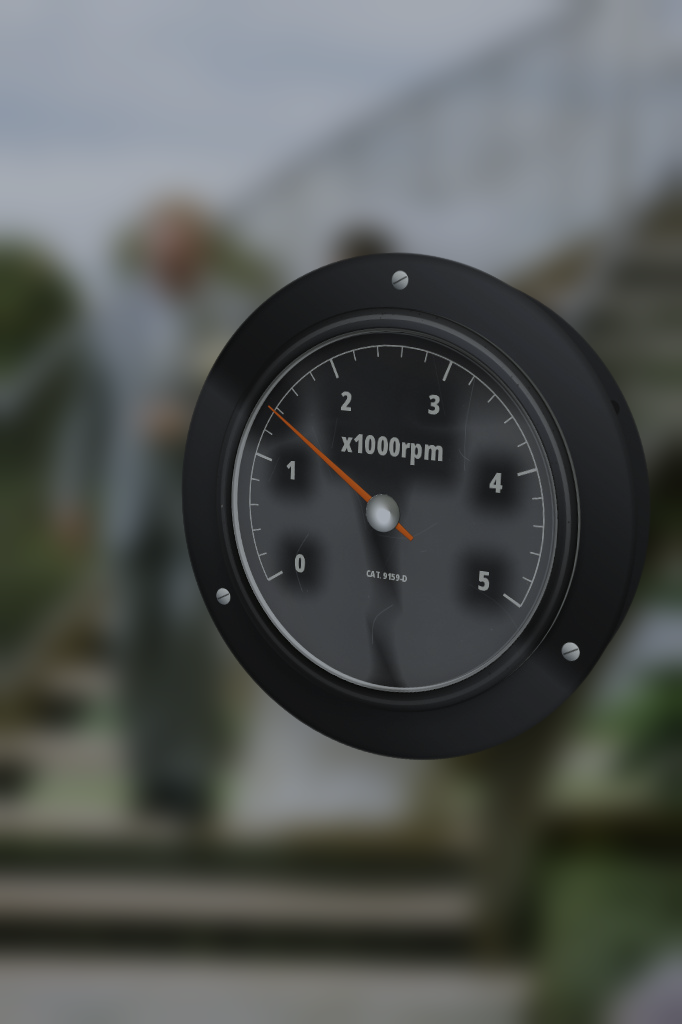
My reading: 1400,rpm
